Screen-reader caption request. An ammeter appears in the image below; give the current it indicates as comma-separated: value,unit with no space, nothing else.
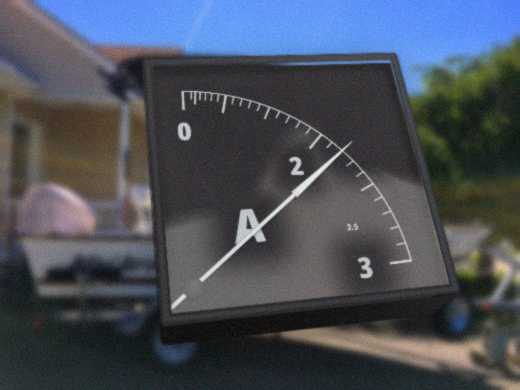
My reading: 2.2,A
